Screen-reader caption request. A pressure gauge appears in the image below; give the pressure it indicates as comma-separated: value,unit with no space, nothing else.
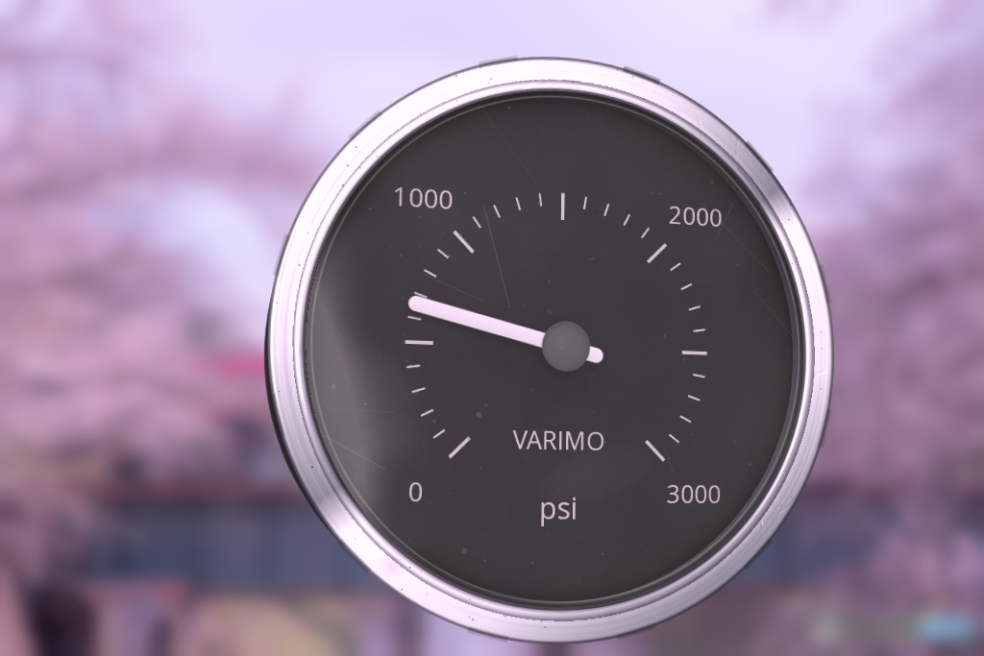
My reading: 650,psi
